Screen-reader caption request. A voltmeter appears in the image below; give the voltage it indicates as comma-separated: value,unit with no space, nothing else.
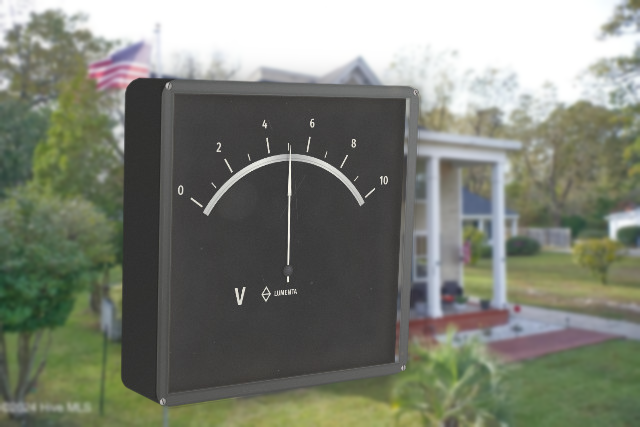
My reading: 5,V
